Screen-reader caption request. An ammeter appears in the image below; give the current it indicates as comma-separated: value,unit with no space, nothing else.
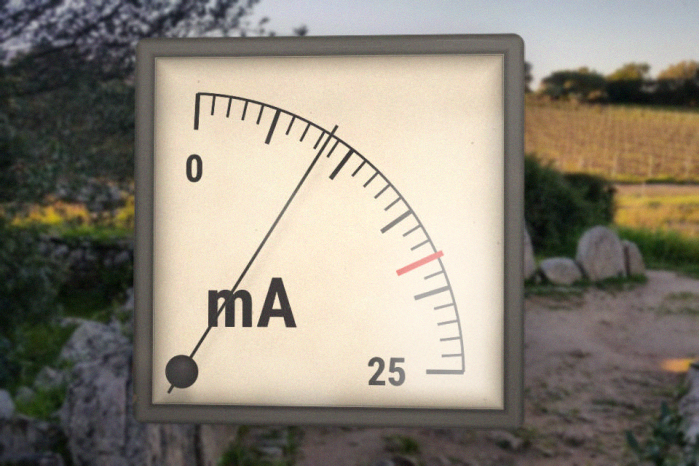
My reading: 8.5,mA
